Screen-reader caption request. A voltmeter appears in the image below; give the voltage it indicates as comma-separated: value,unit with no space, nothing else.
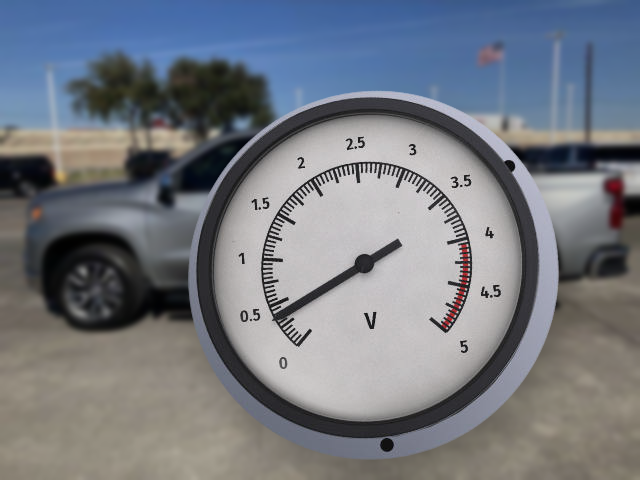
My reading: 0.35,V
